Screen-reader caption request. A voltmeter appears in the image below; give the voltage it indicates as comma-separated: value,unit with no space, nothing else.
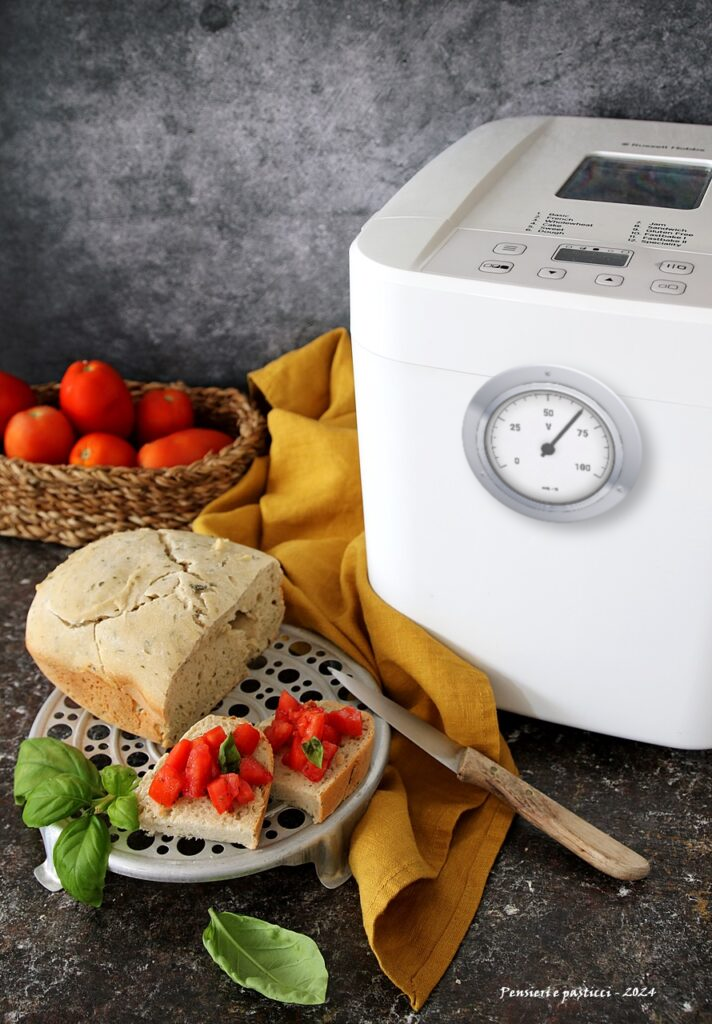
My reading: 65,V
